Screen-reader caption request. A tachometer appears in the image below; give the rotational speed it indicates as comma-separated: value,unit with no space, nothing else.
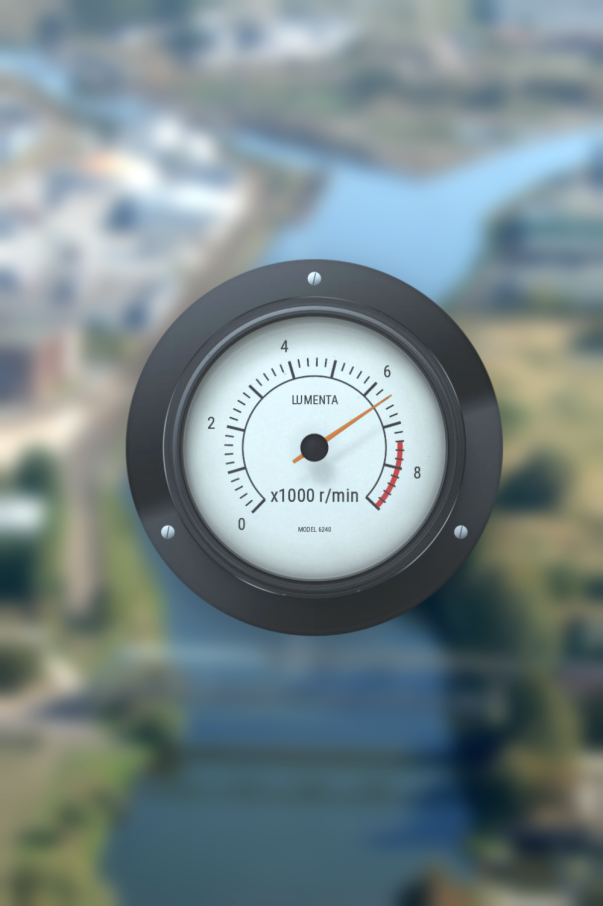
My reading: 6400,rpm
